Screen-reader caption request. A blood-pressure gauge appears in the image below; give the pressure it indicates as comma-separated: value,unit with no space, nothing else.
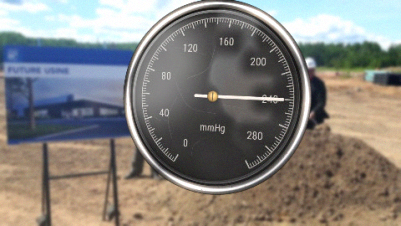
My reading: 240,mmHg
